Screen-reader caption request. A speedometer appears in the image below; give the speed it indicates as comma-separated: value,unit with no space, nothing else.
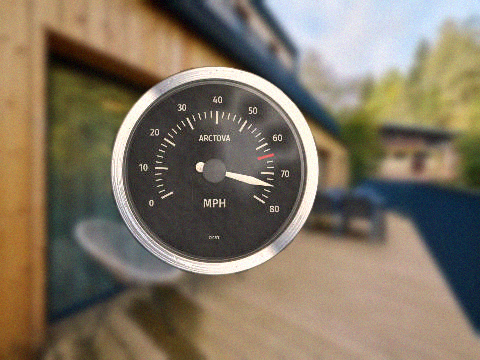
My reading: 74,mph
